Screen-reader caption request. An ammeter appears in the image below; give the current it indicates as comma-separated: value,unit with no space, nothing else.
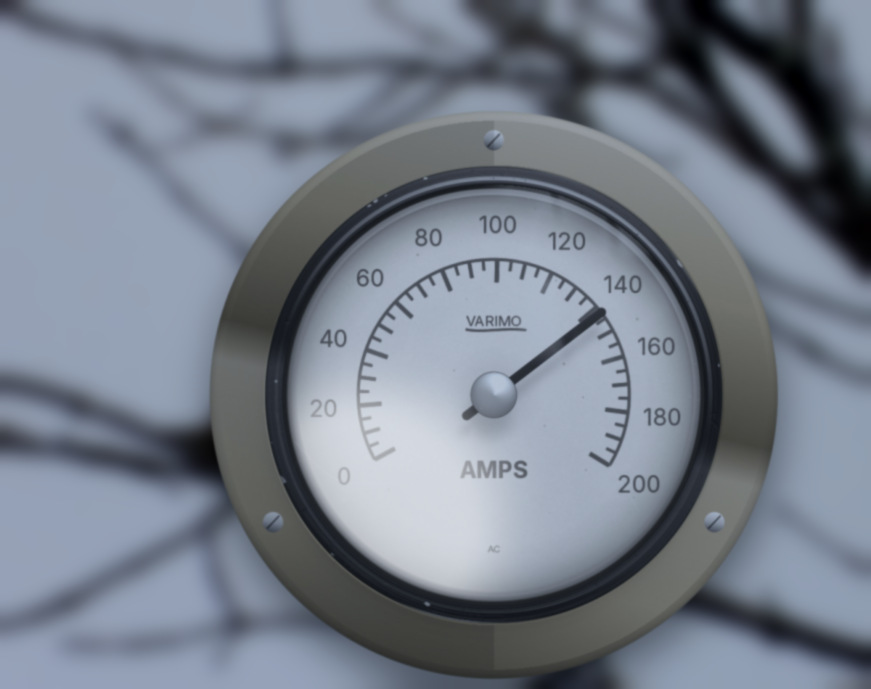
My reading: 142.5,A
